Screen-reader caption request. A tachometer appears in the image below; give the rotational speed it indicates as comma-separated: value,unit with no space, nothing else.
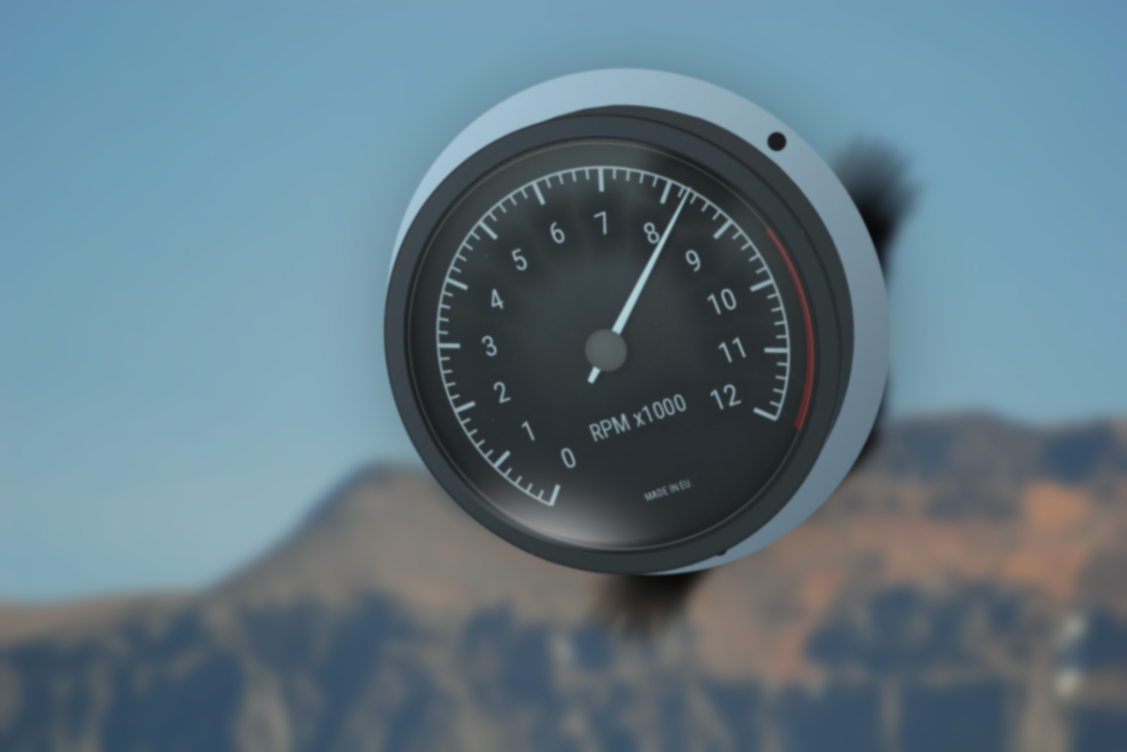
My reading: 8300,rpm
